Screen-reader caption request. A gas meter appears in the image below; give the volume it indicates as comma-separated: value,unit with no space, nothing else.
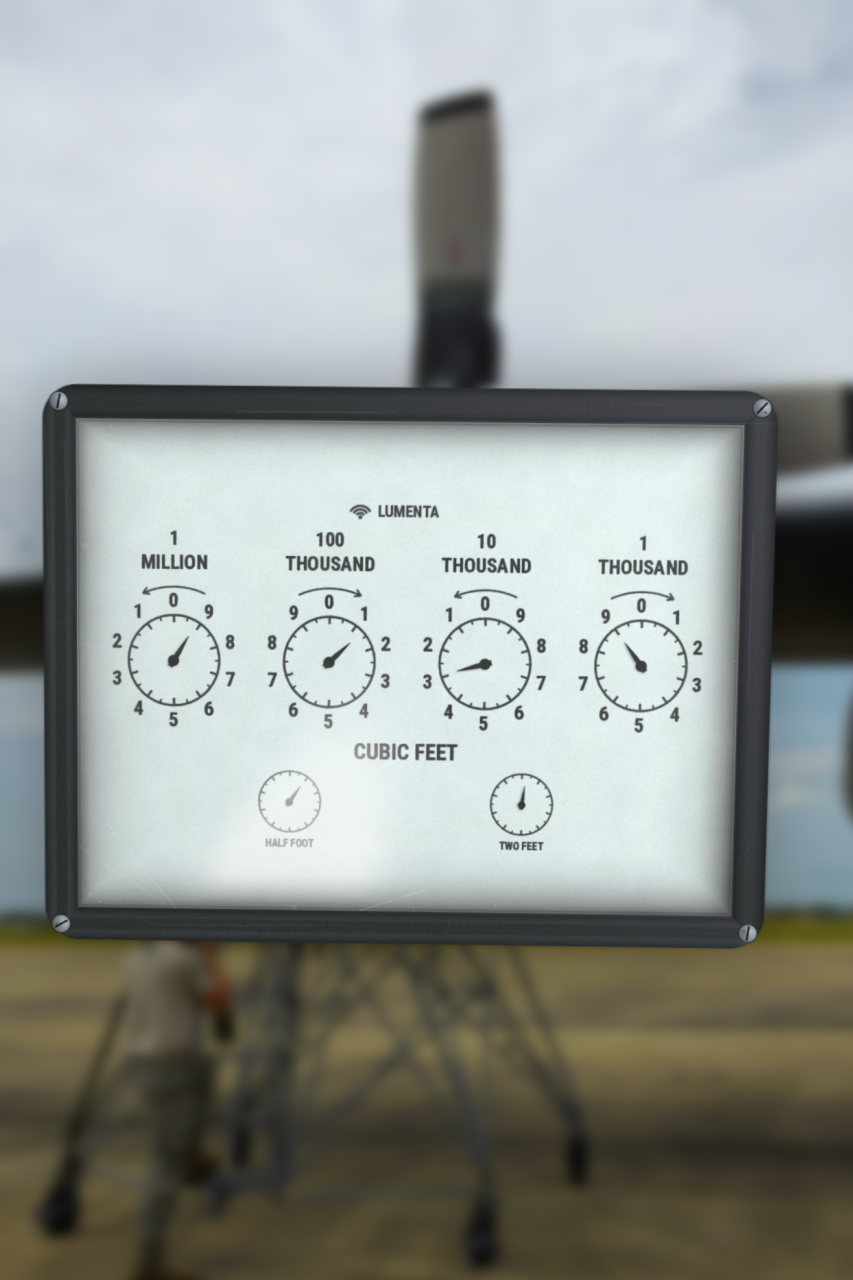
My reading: 912900,ft³
